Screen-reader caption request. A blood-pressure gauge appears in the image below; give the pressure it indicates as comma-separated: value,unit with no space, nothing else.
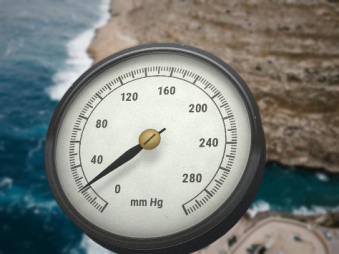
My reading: 20,mmHg
